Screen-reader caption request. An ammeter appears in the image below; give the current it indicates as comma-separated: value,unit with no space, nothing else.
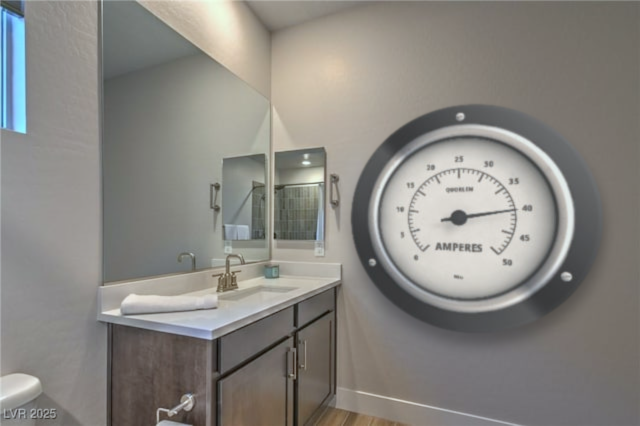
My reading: 40,A
